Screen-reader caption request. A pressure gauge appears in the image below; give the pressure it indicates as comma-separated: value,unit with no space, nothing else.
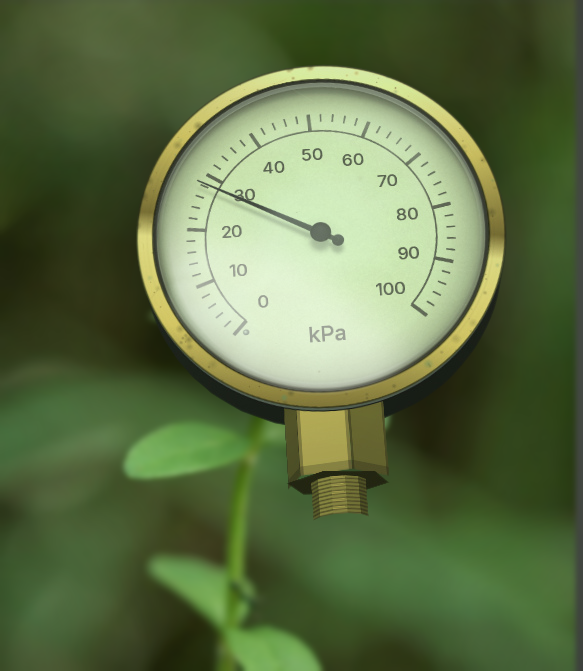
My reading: 28,kPa
